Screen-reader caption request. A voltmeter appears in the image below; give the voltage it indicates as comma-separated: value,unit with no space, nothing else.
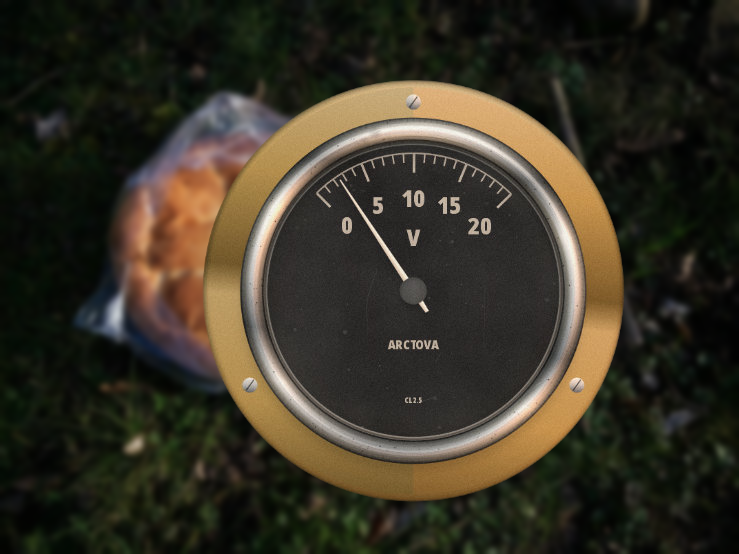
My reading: 2.5,V
